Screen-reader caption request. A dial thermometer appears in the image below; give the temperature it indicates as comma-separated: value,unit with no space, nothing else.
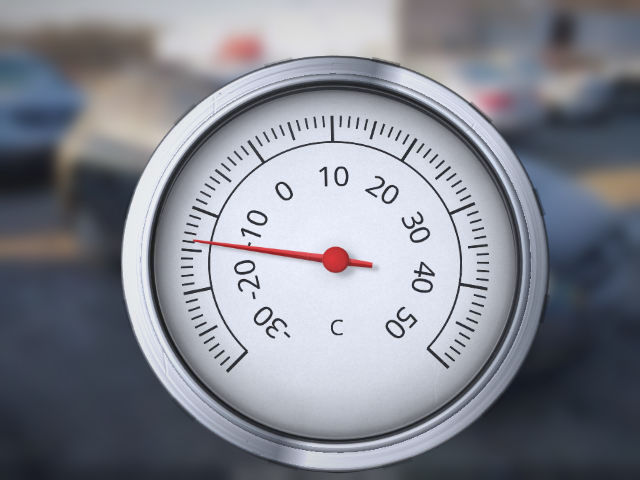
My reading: -14,°C
